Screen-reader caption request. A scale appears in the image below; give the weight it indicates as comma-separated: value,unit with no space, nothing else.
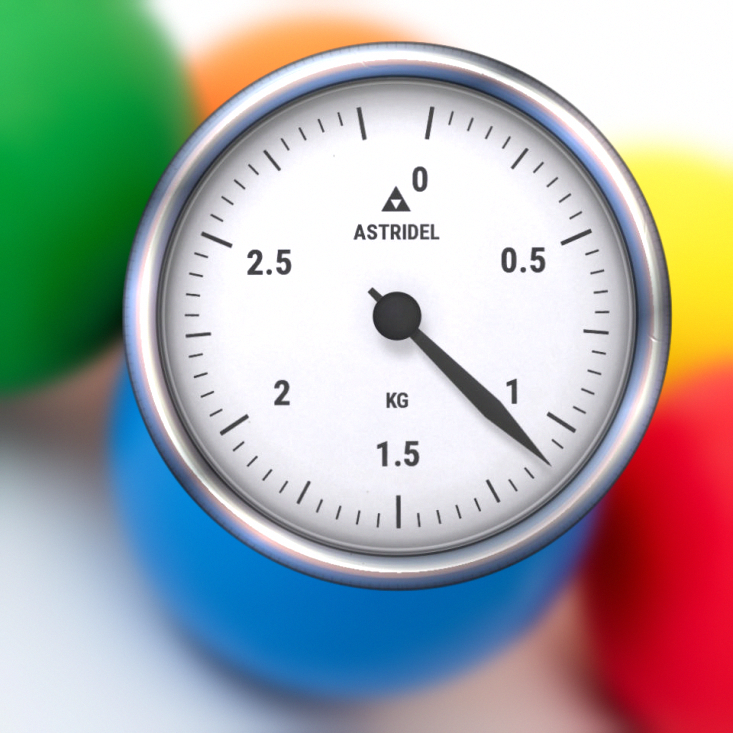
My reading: 1.1,kg
